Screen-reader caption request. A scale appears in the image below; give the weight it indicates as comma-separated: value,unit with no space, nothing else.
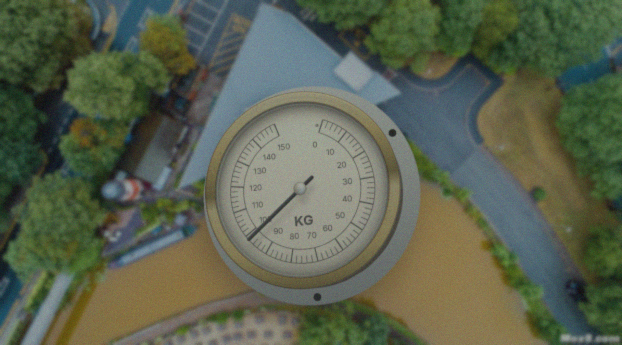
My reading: 98,kg
